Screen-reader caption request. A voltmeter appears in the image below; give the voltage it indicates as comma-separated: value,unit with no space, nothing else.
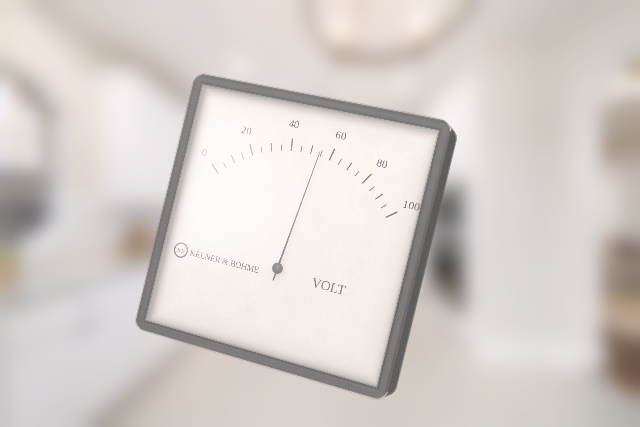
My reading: 55,V
